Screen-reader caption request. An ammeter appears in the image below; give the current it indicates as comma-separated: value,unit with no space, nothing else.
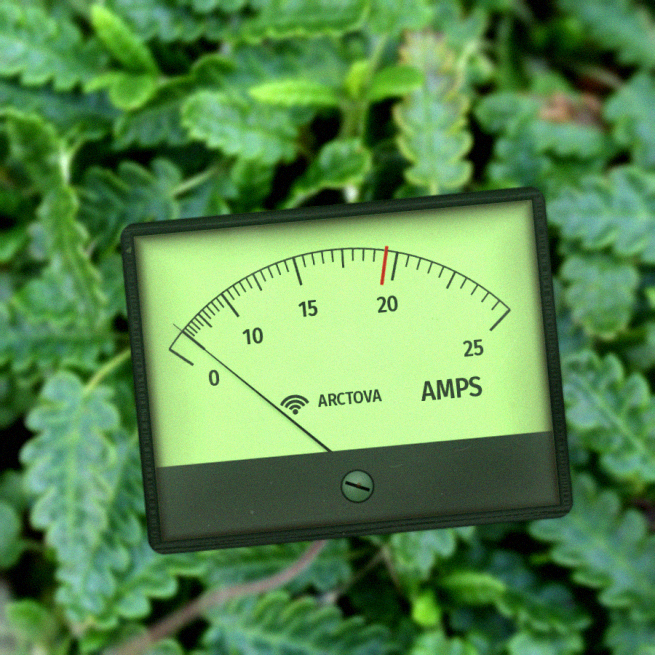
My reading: 5,A
